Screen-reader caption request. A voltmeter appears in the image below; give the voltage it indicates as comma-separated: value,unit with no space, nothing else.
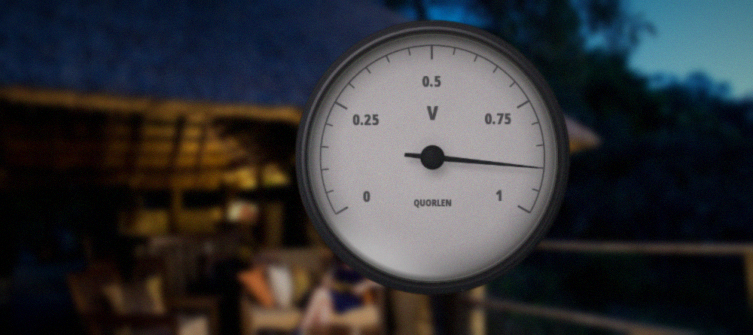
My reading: 0.9,V
